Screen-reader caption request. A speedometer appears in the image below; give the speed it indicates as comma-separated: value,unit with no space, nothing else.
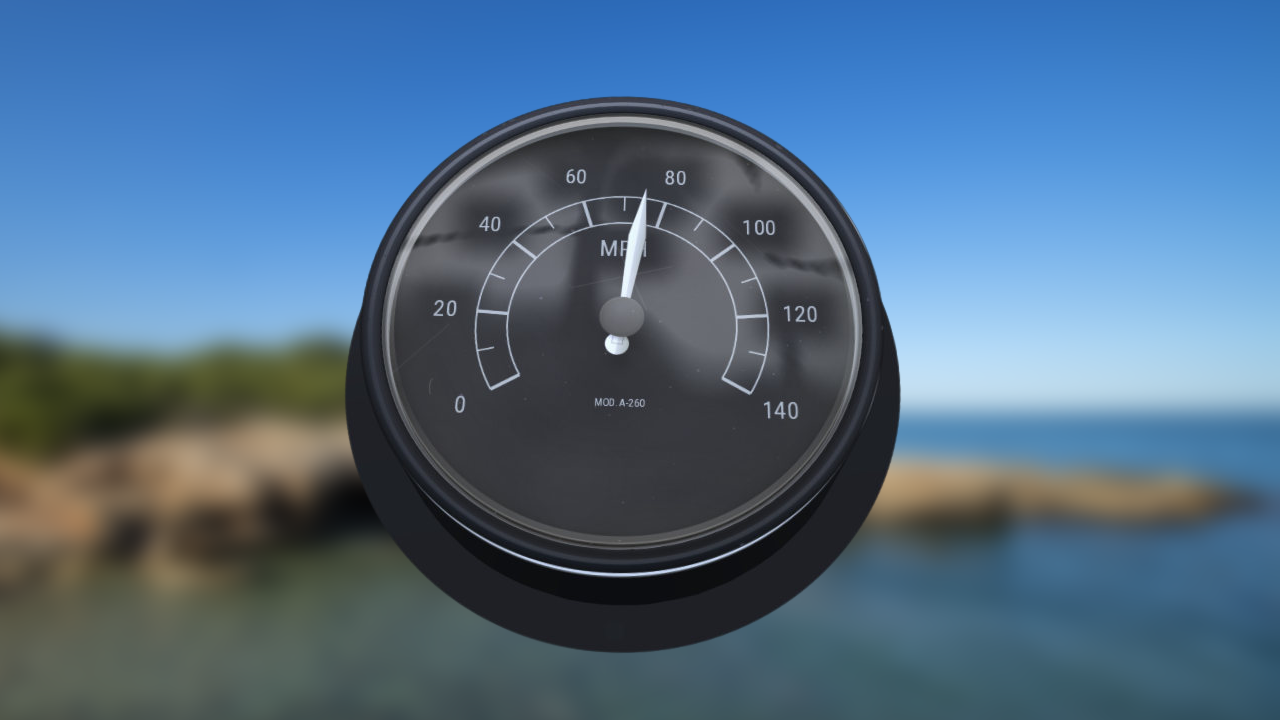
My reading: 75,mph
